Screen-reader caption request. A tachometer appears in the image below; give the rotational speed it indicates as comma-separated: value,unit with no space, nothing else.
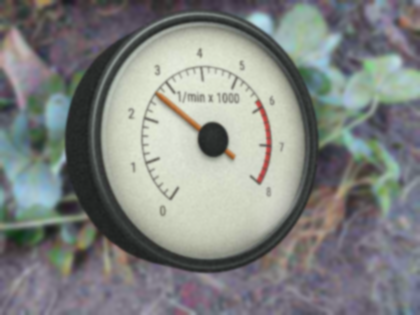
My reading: 2600,rpm
